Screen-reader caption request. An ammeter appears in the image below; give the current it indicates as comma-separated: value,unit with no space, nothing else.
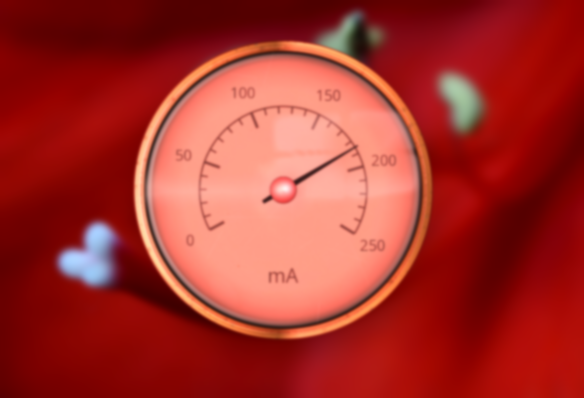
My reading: 185,mA
